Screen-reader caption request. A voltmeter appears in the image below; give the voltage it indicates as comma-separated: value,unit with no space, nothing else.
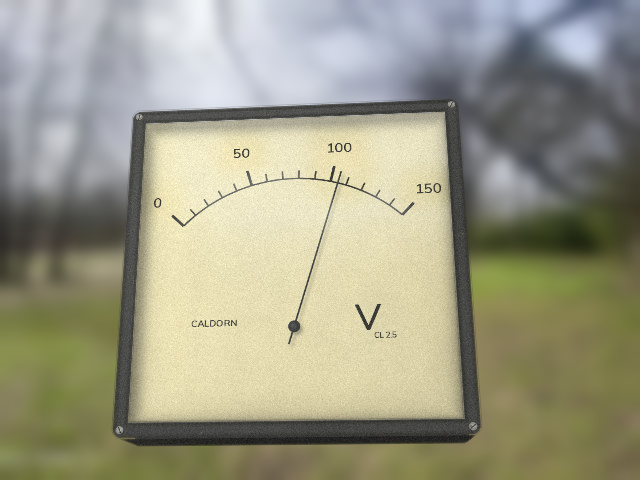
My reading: 105,V
